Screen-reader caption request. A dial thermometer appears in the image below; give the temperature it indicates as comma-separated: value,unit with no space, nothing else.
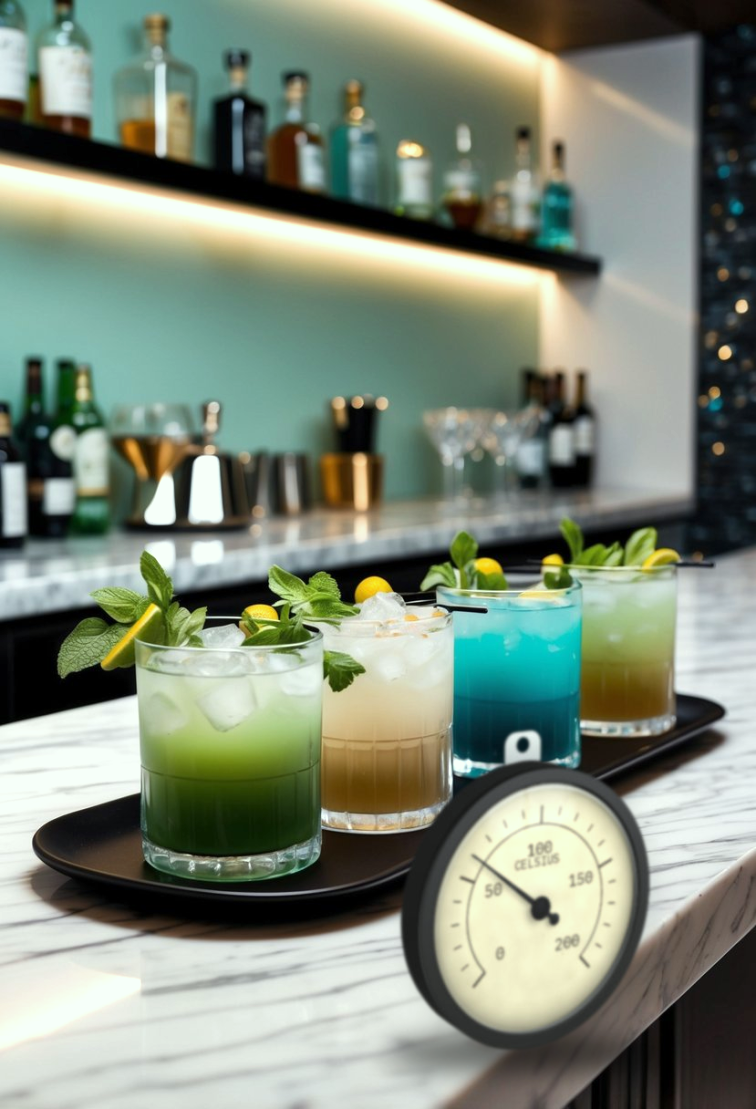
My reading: 60,°C
